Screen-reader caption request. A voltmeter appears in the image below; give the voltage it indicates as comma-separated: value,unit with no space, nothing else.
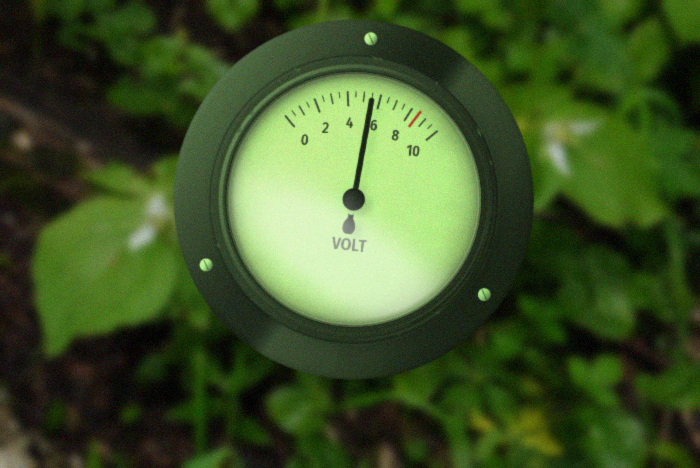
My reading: 5.5,V
